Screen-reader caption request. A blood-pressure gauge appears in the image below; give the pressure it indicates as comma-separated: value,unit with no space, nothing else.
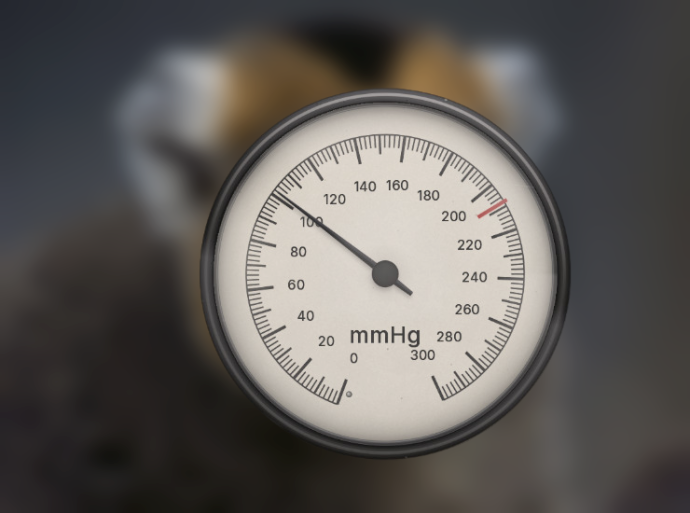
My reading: 102,mmHg
